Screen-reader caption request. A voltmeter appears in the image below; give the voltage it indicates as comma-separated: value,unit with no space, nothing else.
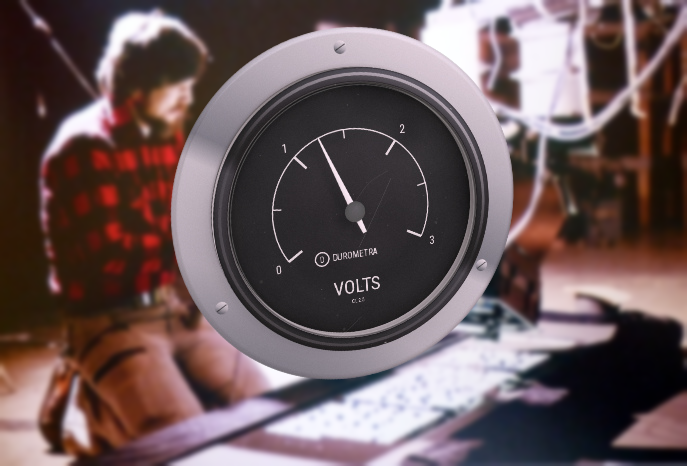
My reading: 1.25,V
